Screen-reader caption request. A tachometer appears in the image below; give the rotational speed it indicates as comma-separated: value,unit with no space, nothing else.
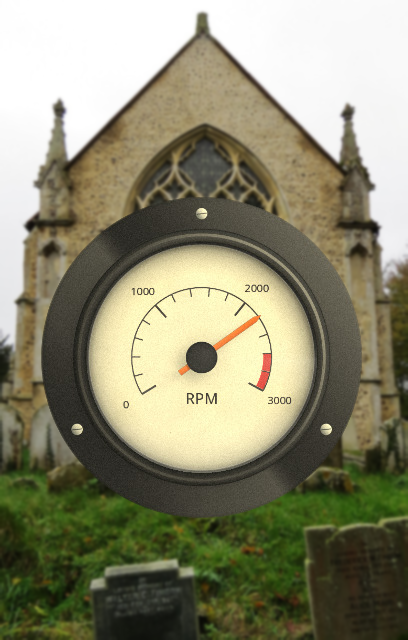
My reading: 2200,rpm
